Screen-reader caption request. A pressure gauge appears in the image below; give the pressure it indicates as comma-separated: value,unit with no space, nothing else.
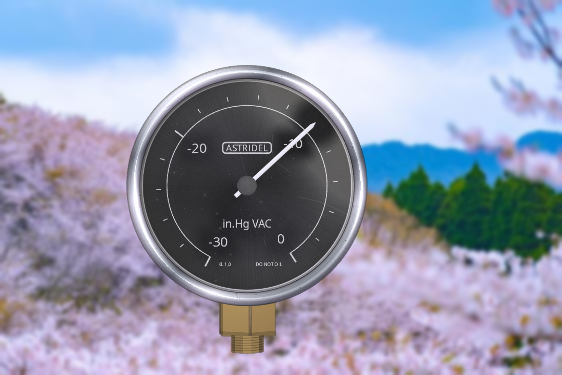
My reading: -10,inHg
